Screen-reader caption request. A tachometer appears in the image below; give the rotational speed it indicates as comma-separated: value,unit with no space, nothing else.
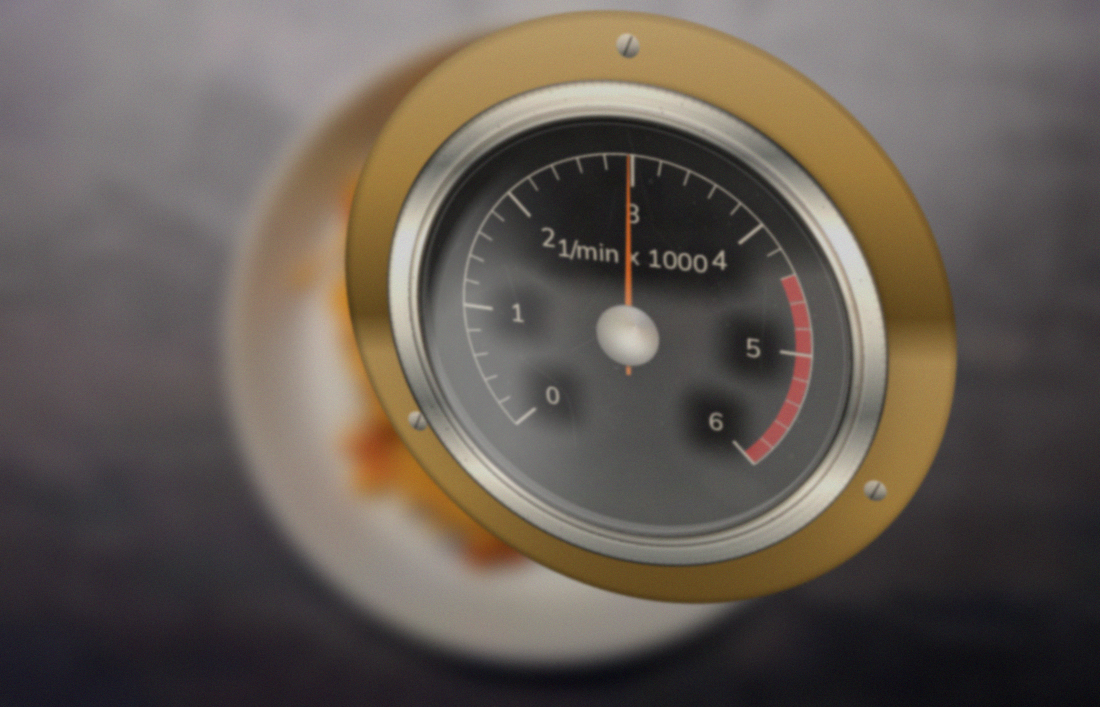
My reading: 3000,rpm
